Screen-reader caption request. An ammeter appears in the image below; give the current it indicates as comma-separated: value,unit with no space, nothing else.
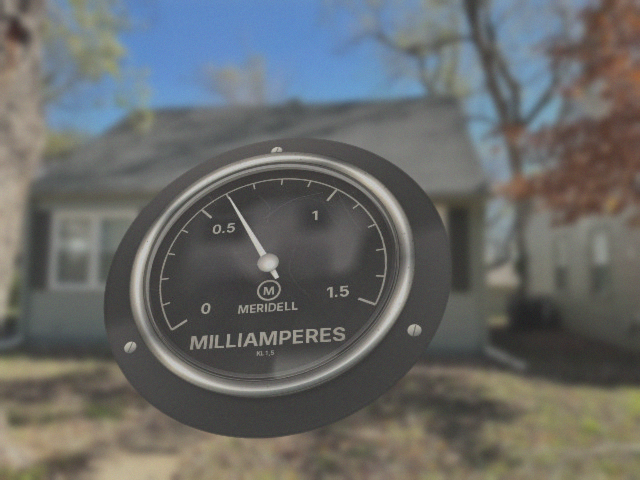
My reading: 0.6,mA
